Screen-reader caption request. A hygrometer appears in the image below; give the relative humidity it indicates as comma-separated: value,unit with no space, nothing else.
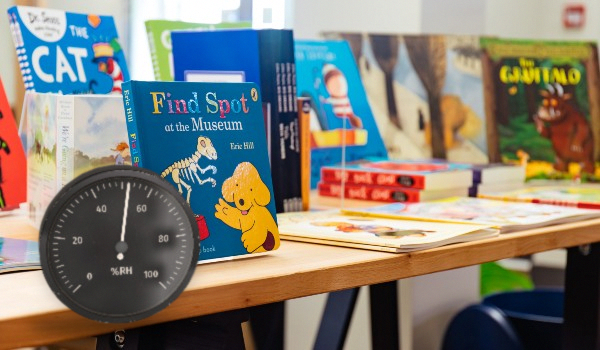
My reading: 52,%
